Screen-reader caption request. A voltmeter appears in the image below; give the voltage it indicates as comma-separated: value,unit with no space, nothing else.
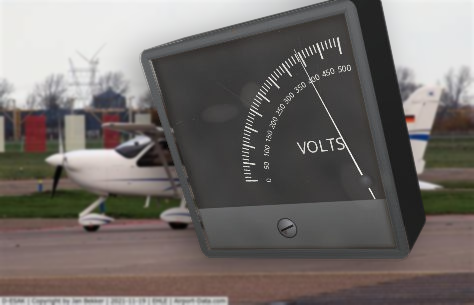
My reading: 400,V
